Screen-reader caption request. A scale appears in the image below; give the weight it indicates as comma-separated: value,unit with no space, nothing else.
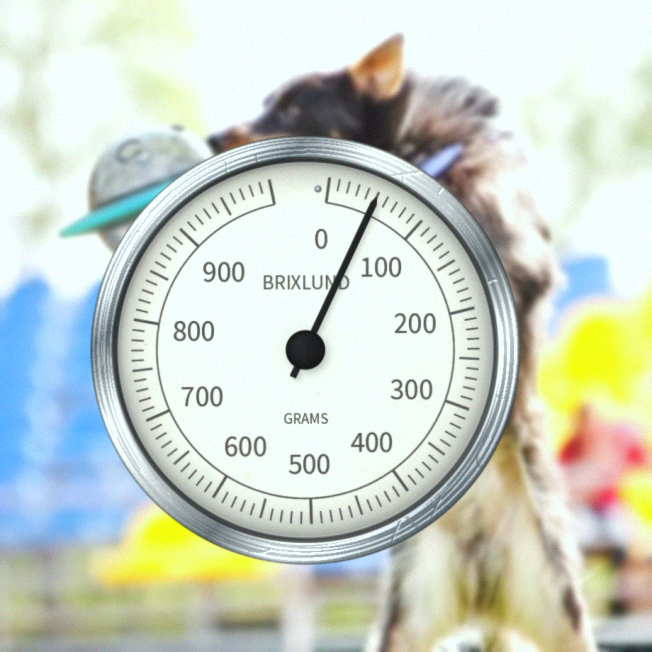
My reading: 50,g
